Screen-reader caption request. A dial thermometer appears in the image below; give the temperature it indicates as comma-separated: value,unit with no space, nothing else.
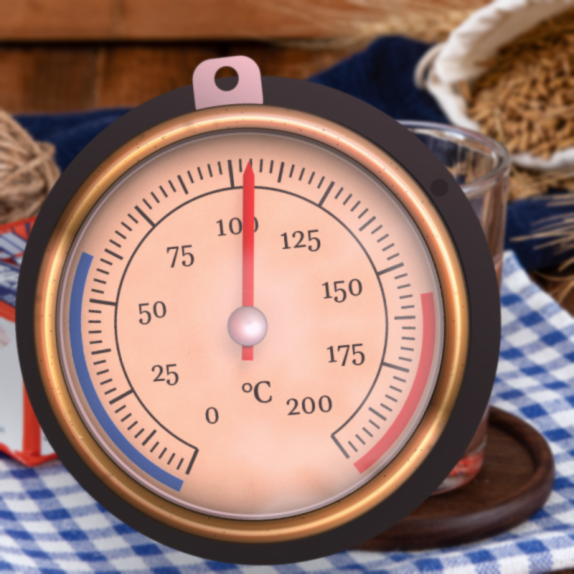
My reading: 105,°C
